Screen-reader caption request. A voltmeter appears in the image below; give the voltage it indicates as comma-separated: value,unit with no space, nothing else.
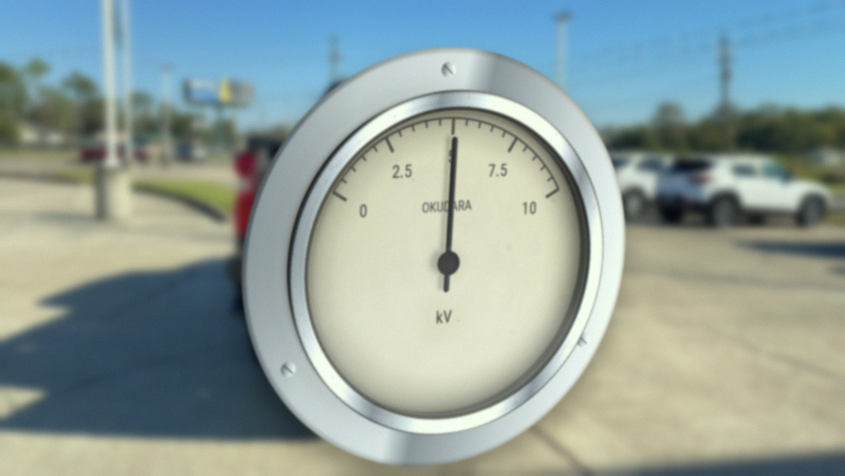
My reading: 5,kV
